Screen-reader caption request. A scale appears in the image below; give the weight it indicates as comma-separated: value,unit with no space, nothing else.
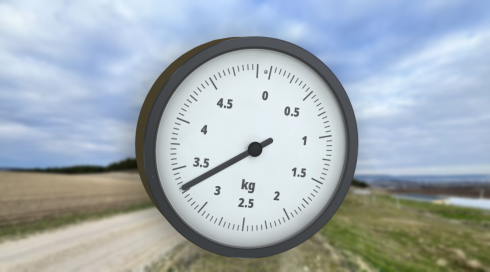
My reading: 3.3,kg
